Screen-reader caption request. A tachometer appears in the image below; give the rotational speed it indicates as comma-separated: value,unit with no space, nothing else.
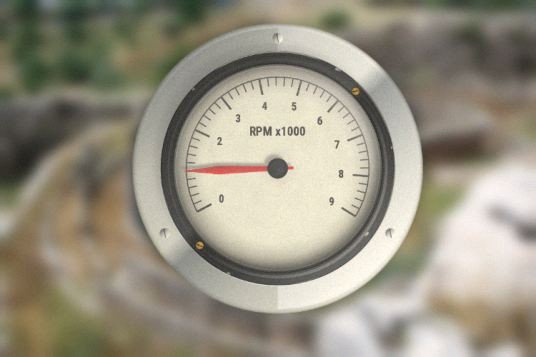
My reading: 1000,rpm
